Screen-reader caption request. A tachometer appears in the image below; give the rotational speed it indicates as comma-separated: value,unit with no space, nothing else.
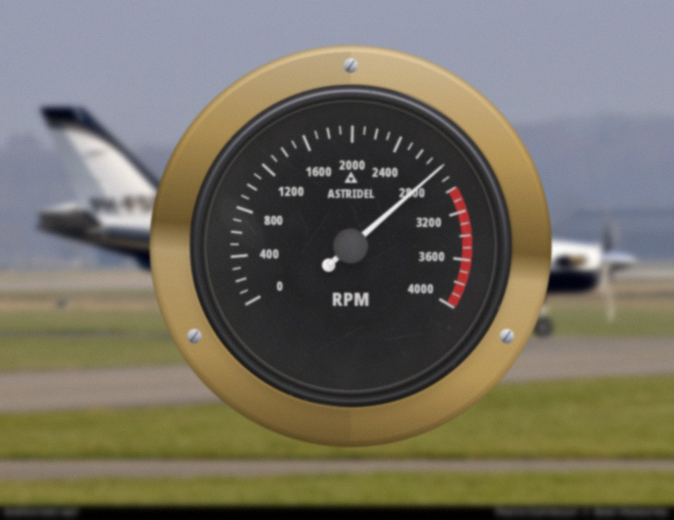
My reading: 2800,rpm
